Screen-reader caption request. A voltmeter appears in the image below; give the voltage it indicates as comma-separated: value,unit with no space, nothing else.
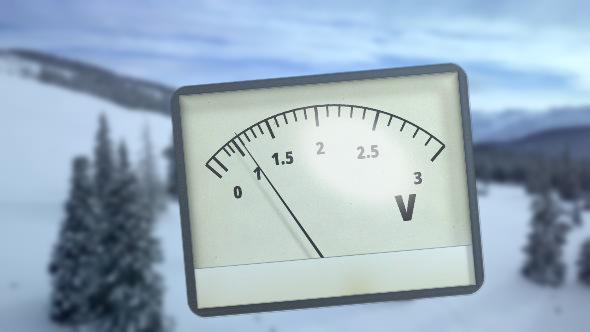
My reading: 1.1,V
